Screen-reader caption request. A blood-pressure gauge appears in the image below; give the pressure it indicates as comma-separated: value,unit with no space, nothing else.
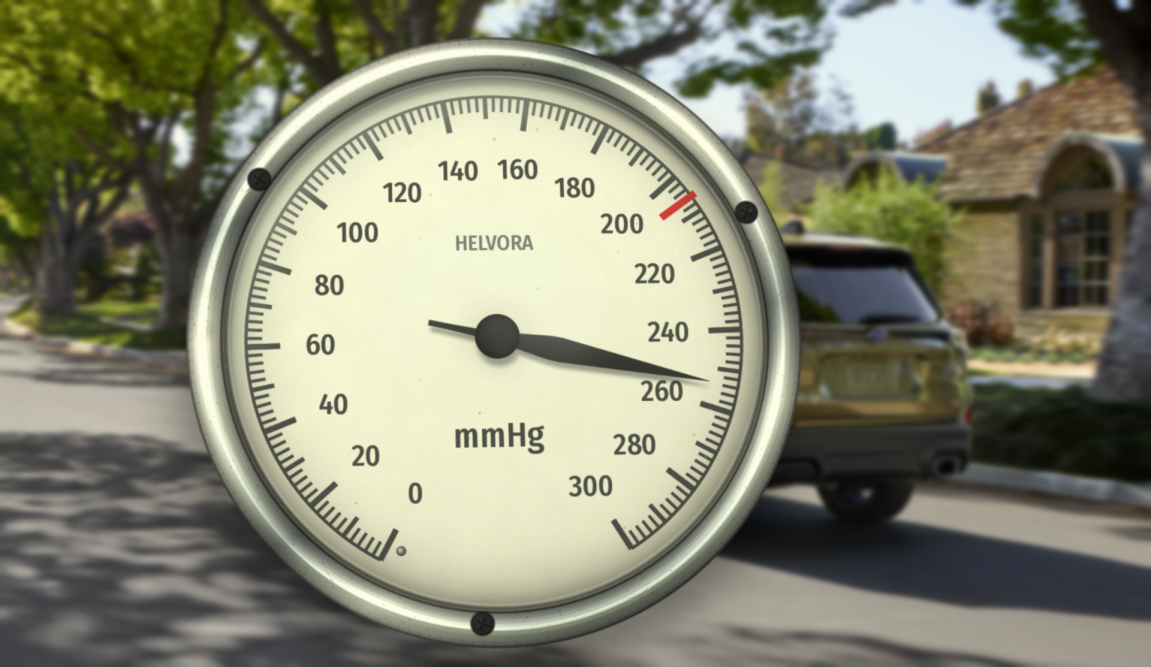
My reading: 254,mmHg
